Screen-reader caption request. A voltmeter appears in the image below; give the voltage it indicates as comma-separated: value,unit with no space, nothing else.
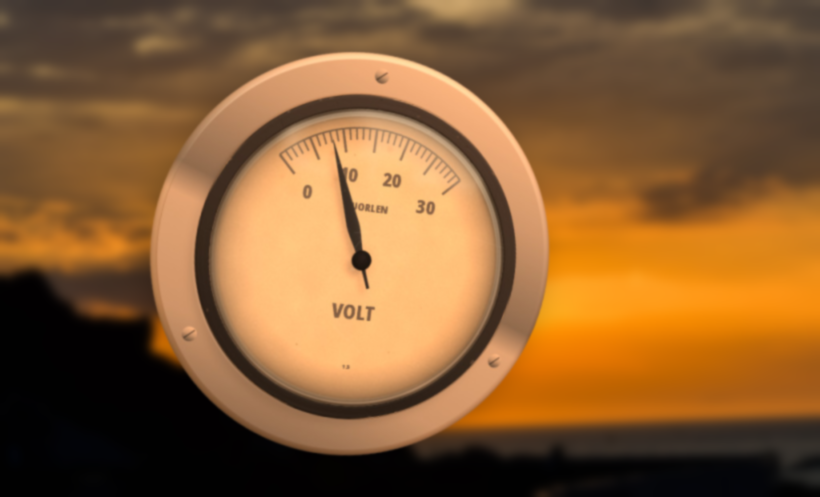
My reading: 8,V
